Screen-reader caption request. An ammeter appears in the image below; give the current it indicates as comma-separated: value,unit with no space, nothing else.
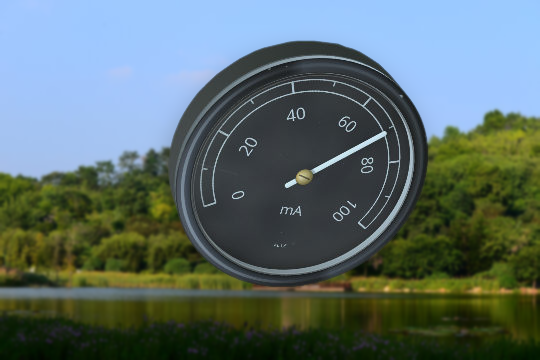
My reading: 70,mA
